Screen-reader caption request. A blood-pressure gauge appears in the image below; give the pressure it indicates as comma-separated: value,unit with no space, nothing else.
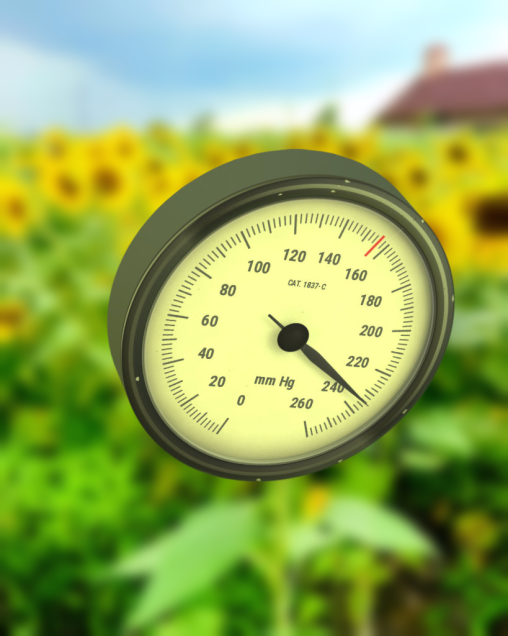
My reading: 234,mmHg
